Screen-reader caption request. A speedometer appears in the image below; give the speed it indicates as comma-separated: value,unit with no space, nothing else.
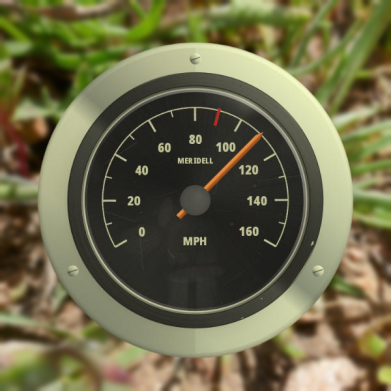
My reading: 110,mph
